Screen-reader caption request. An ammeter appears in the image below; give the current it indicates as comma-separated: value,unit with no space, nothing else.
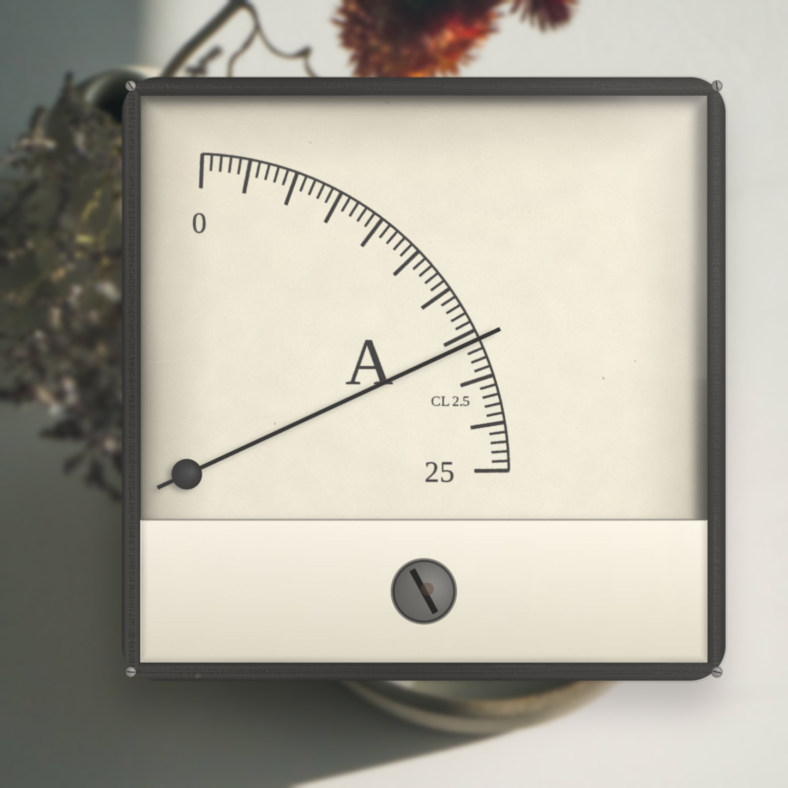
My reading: 18,A
